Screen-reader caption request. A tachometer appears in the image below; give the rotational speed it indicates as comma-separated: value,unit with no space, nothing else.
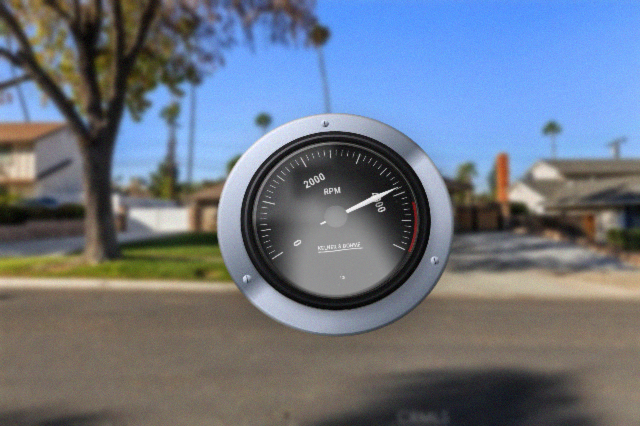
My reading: 3900,rpm
